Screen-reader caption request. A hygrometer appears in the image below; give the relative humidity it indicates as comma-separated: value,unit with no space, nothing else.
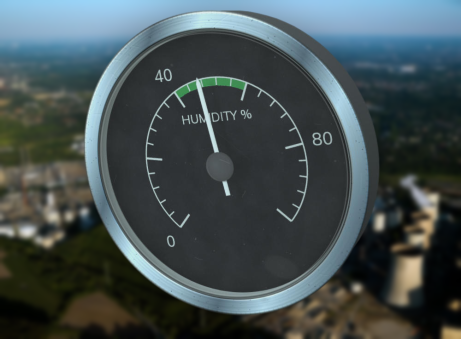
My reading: 48,%
